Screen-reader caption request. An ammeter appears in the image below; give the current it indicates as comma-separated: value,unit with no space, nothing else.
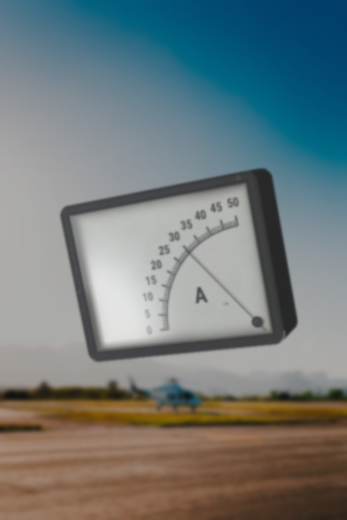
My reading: 30,A
